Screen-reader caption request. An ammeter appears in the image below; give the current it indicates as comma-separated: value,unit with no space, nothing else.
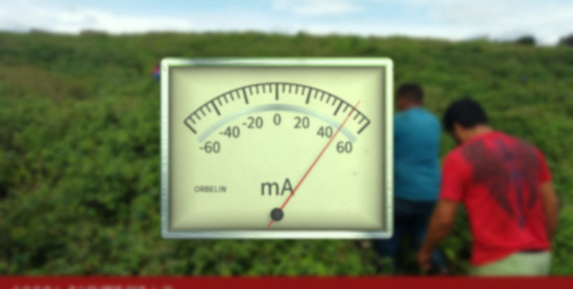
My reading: 48,mA
